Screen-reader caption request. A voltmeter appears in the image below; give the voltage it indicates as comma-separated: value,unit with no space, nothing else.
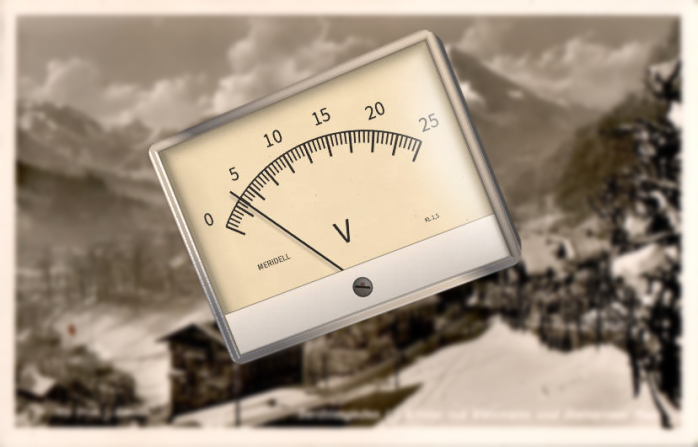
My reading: 3.5,V
